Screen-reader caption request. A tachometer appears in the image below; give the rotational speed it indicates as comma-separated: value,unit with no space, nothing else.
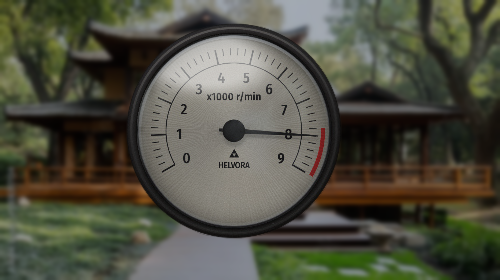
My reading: 8000,rpm
